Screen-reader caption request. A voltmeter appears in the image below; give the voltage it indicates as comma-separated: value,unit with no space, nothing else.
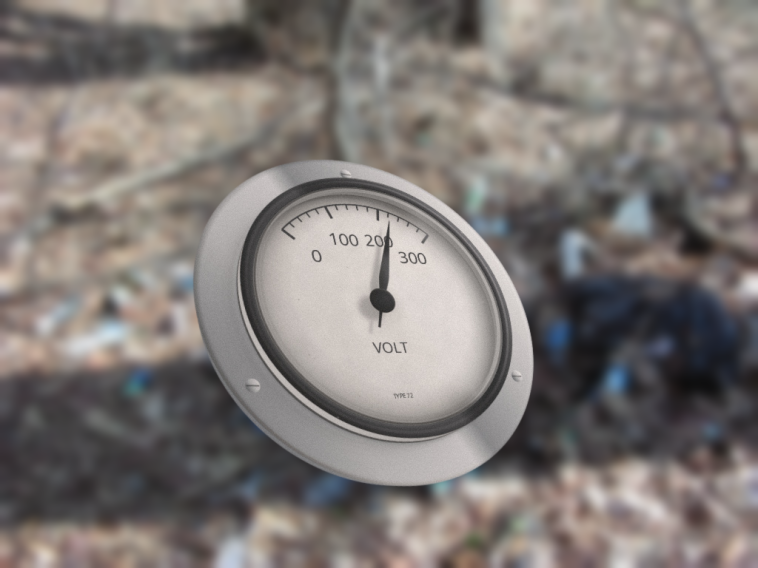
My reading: 220,V
